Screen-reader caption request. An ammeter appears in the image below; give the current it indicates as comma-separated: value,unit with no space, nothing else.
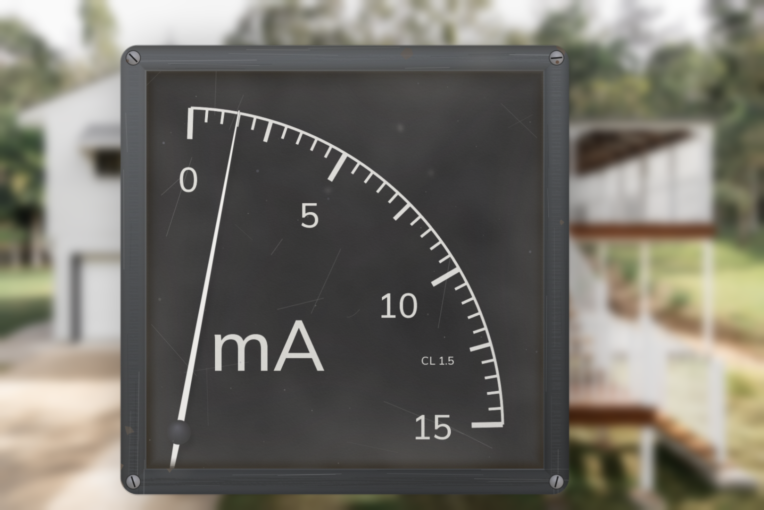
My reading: 1.5,mA
